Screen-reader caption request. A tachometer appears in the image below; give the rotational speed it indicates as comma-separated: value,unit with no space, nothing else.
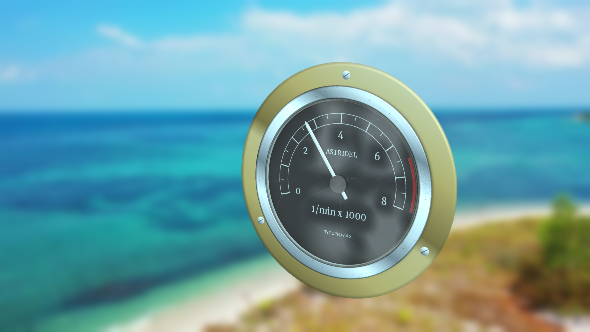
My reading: 2750,rpm
